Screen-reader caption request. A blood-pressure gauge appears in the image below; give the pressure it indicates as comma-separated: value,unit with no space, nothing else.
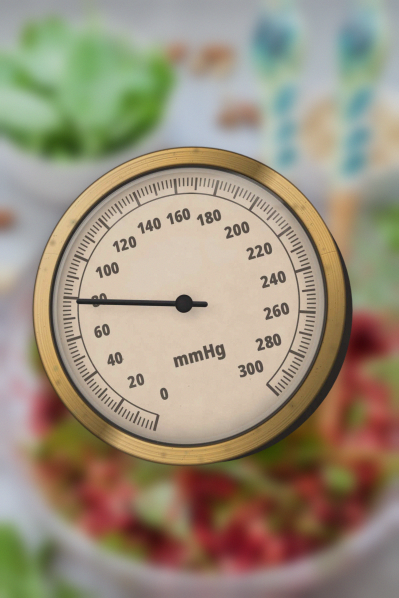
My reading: 78,mmHg
